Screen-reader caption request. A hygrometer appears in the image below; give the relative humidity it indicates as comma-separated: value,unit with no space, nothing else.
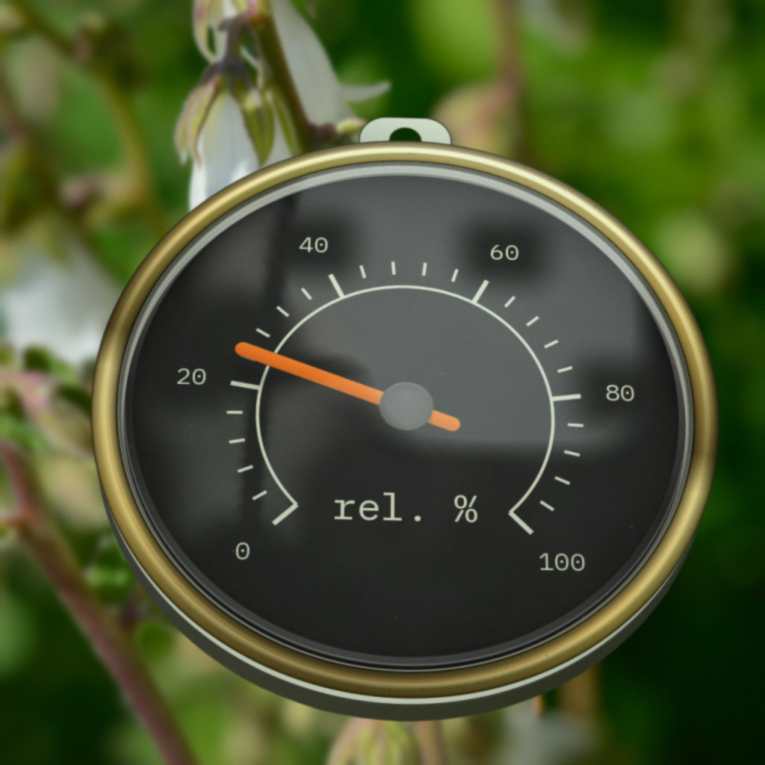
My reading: 24,%
